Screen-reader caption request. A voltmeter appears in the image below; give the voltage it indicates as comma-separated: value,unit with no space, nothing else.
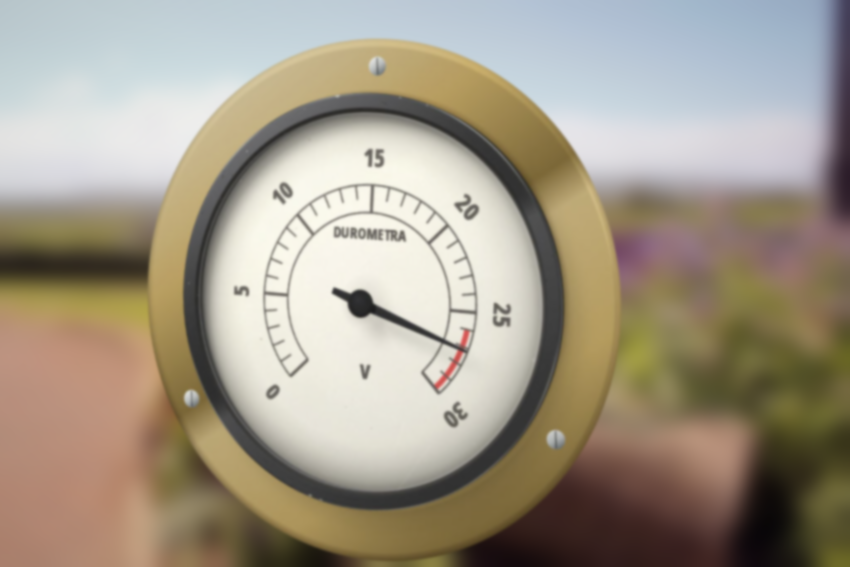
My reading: 27,V
